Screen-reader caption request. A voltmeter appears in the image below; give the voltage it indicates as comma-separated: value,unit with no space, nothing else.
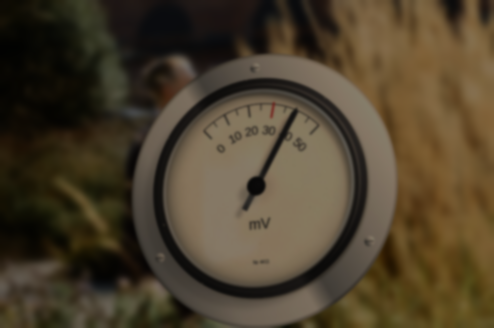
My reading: 40,mV
